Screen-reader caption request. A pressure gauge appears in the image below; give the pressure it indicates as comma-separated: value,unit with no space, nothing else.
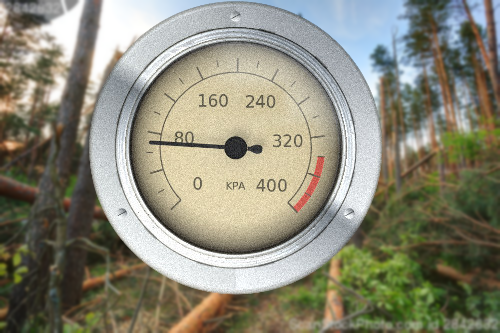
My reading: 70,kPa
